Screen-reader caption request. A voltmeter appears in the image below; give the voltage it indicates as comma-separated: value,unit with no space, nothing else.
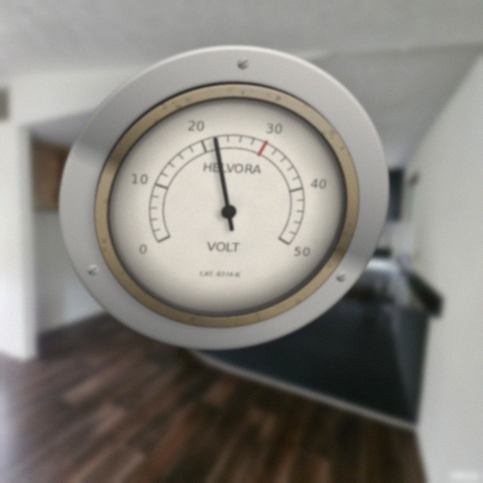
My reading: 22,V
